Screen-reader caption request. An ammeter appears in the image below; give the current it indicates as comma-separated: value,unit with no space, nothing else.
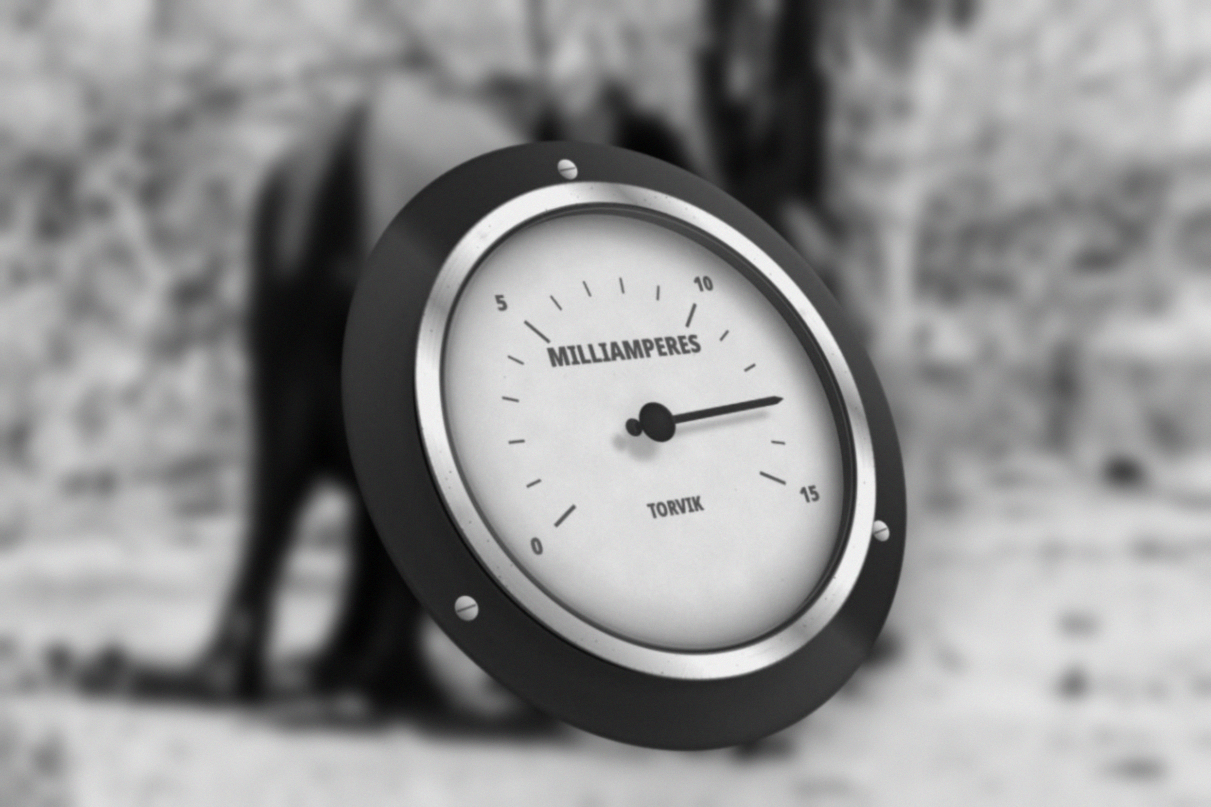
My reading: 13,mA
